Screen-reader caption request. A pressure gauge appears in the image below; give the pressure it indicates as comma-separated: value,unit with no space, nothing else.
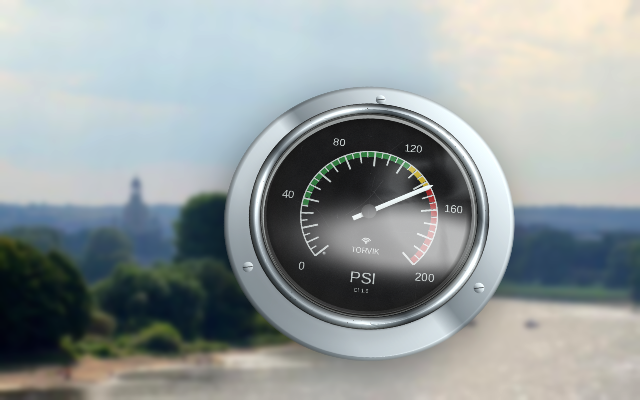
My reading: 145,psi
